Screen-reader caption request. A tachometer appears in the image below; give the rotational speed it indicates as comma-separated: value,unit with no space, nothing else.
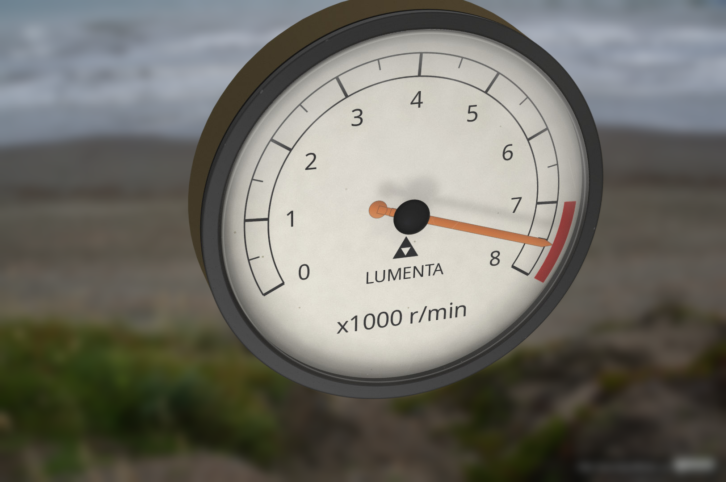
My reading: 7500,rpm
